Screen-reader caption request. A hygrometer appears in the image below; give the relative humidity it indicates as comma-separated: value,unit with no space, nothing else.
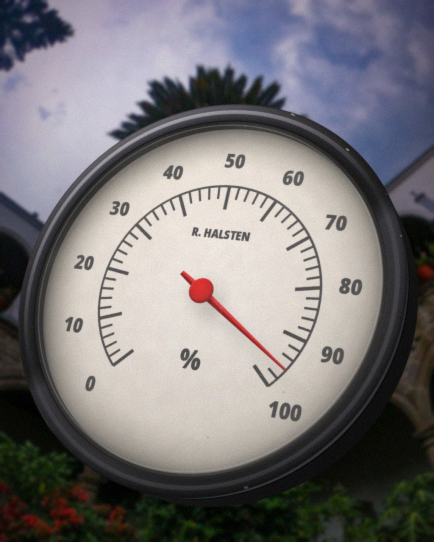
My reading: 96,%
